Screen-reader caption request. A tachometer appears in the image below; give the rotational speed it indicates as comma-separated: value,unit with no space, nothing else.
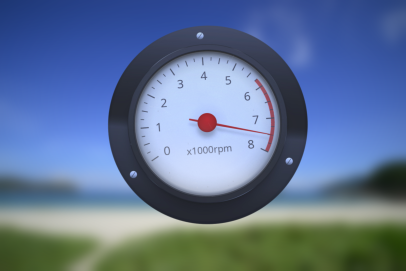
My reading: 7500,rpm
